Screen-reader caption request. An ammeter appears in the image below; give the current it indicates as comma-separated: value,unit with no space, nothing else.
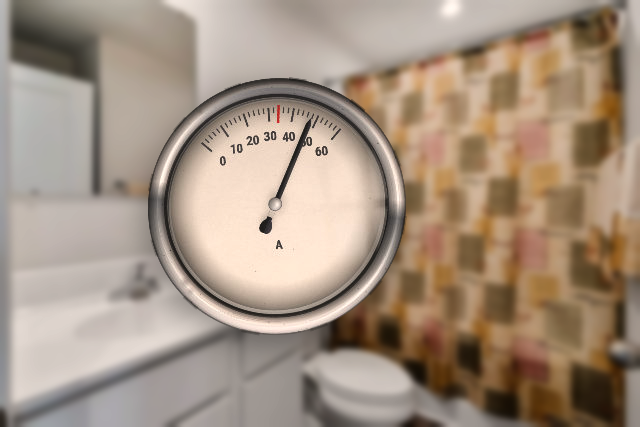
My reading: 48,A
